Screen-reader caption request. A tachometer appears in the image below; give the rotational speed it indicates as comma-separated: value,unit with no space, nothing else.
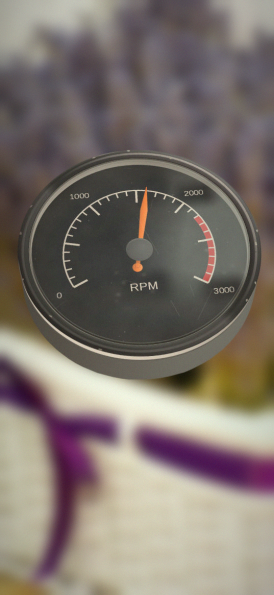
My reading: 1600,rpm
